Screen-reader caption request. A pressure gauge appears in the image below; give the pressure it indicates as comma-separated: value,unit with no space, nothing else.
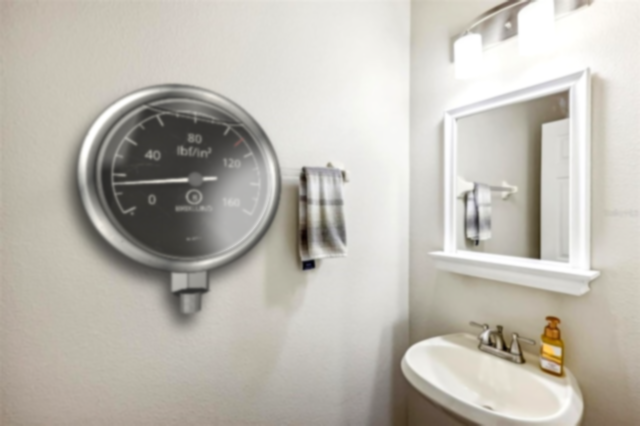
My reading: 15,psi
